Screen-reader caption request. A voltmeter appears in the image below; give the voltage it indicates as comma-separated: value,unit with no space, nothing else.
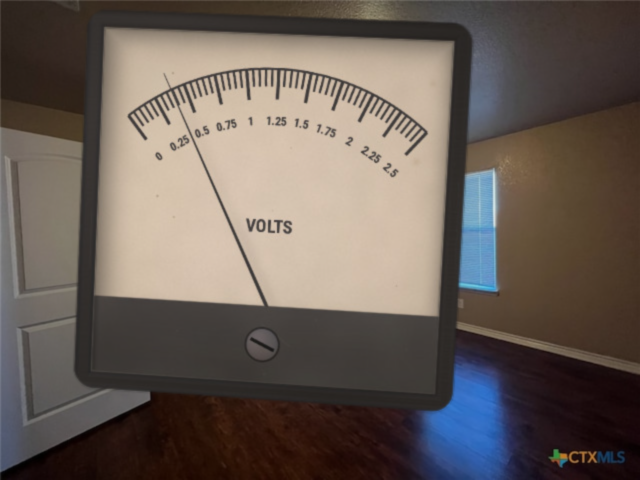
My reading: 0.4,V
